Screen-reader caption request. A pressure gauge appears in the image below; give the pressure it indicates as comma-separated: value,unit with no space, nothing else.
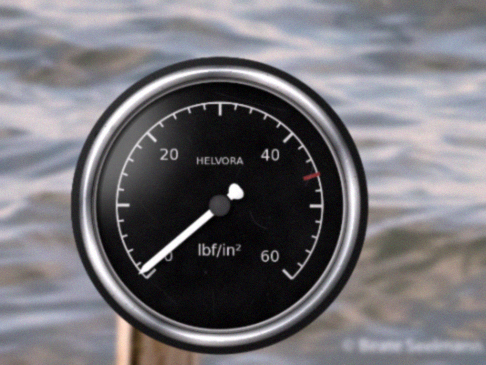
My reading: 1,psi
